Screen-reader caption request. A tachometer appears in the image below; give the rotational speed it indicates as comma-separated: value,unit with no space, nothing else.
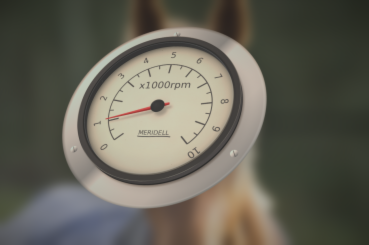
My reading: 1000,rpm
